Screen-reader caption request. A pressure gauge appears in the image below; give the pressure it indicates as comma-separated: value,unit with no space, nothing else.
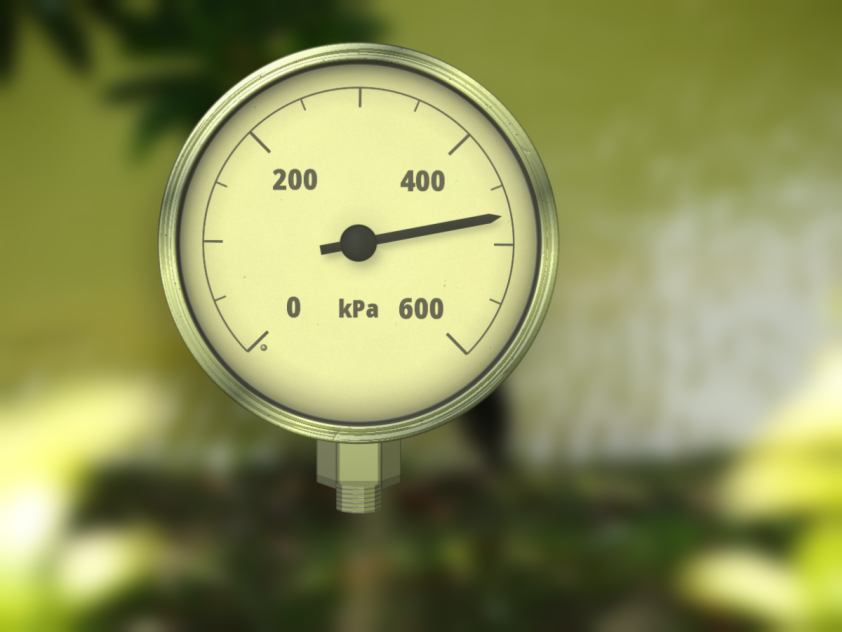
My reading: 475,kPa
